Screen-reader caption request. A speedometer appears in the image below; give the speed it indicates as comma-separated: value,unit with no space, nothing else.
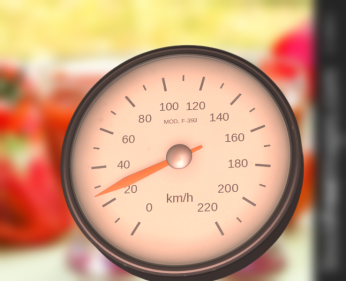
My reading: 25,km/h
